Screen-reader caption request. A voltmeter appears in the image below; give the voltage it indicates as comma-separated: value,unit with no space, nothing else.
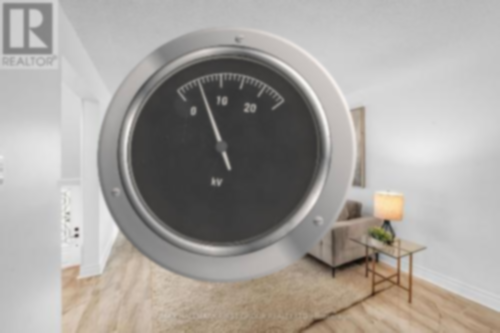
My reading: 5,kV
